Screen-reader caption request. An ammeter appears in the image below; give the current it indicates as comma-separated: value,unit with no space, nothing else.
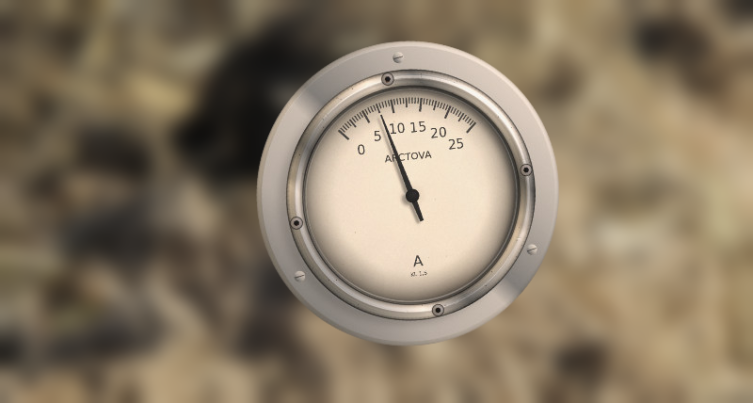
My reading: 7.5,A
